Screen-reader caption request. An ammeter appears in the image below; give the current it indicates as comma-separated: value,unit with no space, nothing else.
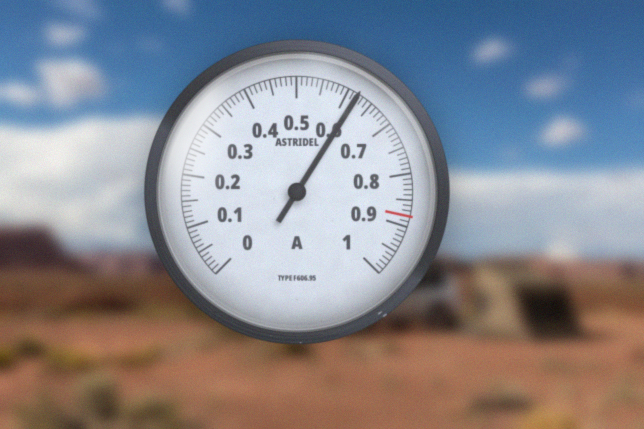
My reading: 0.62,A
